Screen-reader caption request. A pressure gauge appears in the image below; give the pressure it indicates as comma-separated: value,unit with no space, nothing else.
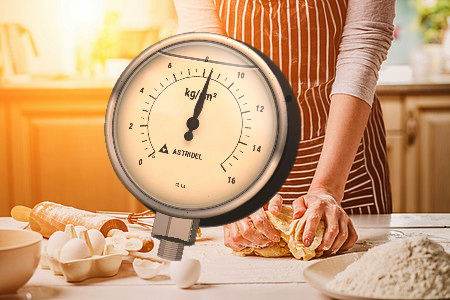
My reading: 8.5,kg/cm²
